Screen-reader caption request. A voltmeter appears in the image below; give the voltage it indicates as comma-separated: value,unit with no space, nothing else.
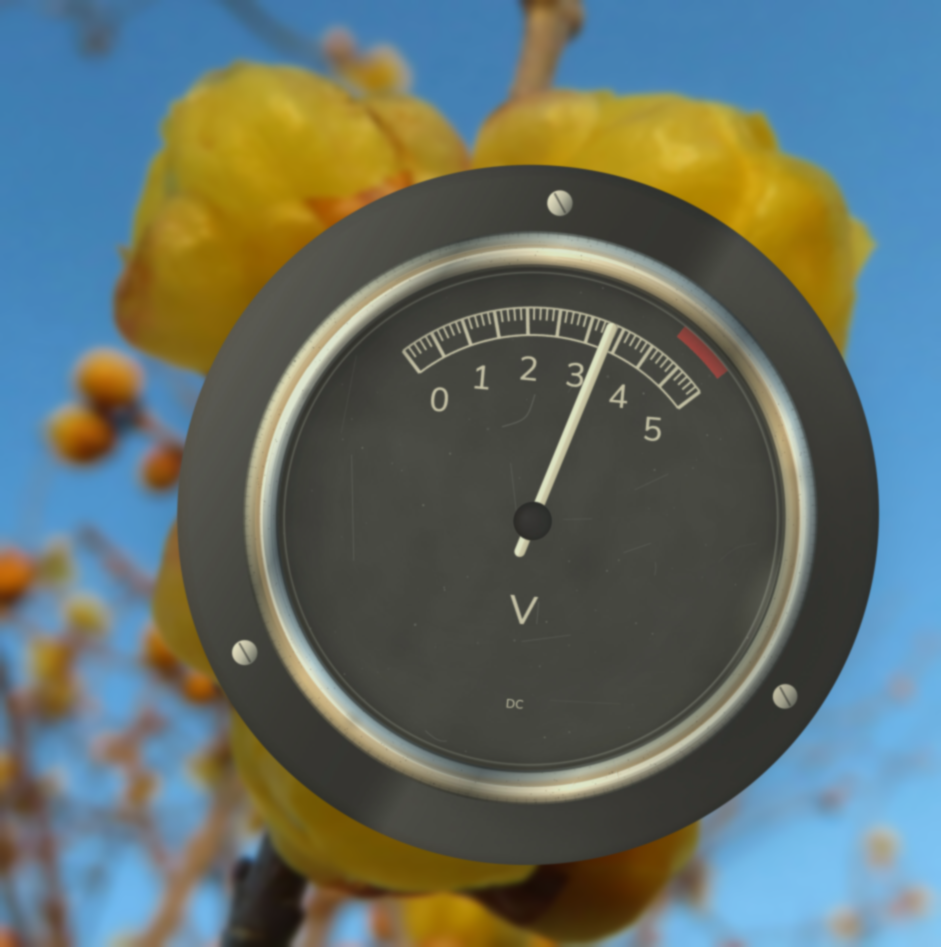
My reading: 3.3,V
